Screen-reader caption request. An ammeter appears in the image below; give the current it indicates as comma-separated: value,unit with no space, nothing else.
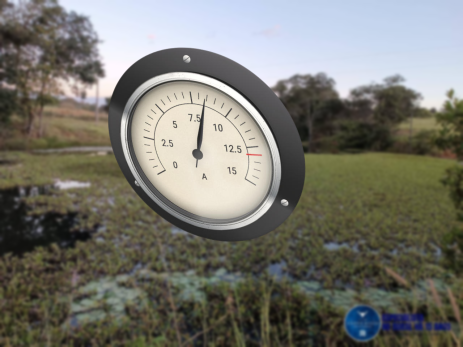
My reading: 8.5,A
